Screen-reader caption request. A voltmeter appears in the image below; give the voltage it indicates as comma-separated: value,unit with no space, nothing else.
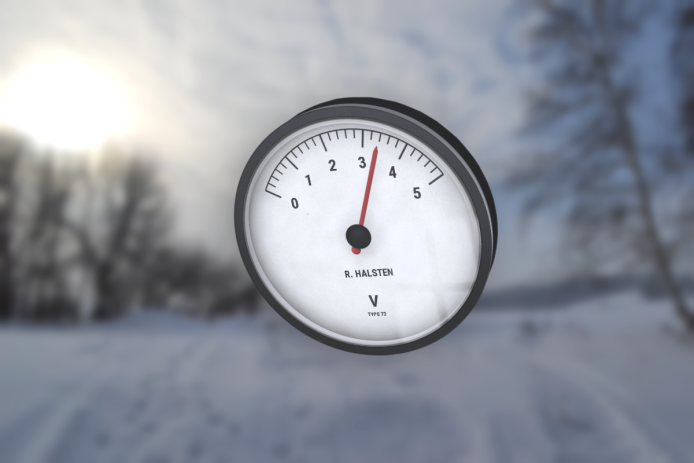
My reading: 3.4,V
